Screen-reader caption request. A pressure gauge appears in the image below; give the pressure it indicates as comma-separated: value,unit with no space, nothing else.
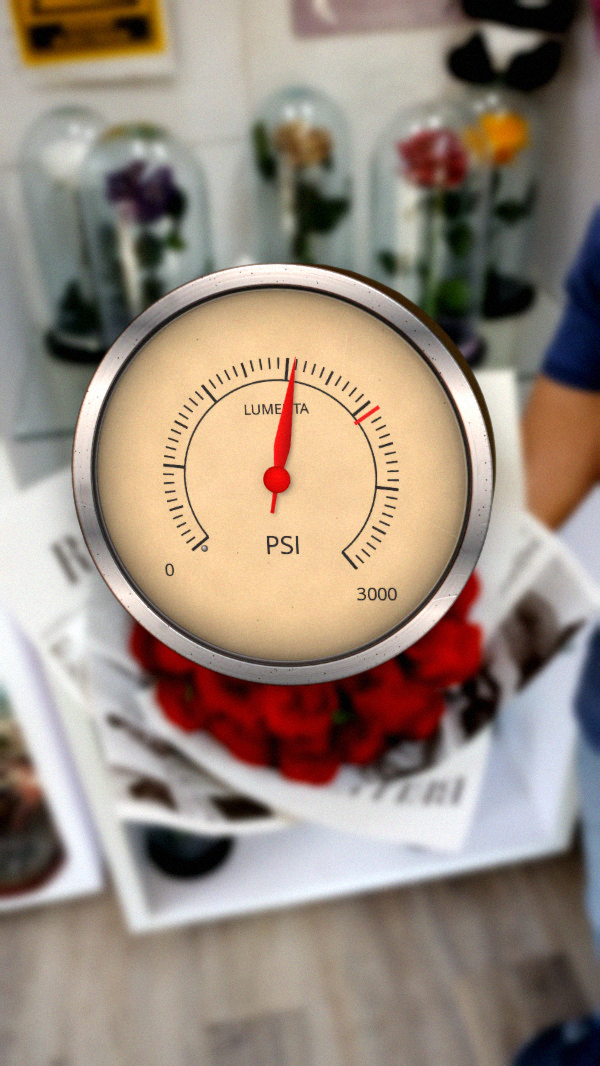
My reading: 1550,psi
